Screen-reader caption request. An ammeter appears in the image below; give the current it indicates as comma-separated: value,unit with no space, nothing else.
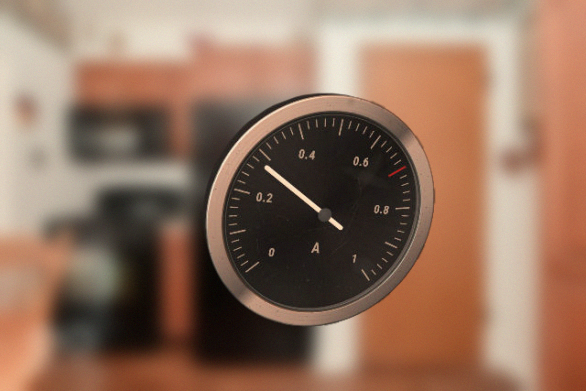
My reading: 0.28,A
